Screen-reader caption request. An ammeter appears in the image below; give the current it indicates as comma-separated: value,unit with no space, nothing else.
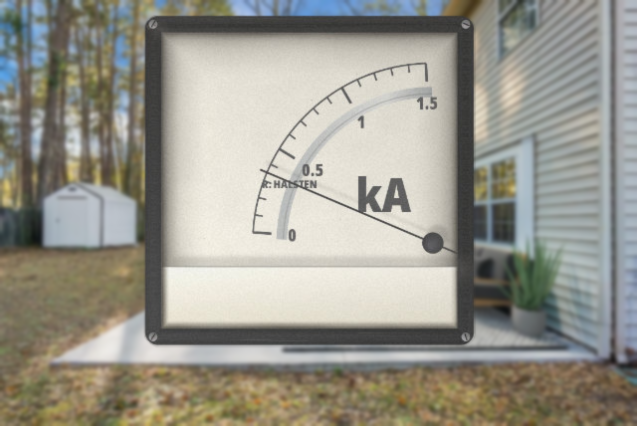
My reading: 0.35,kA
